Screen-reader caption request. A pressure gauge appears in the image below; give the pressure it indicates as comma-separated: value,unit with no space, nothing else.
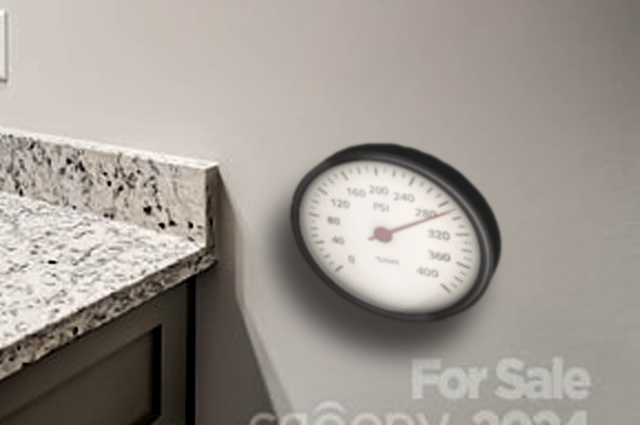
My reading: 290,psi
